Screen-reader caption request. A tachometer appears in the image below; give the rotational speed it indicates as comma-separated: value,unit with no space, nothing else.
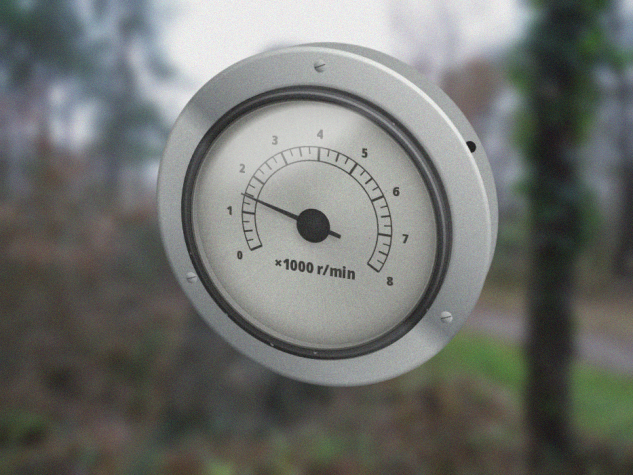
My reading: 1500,rpm
